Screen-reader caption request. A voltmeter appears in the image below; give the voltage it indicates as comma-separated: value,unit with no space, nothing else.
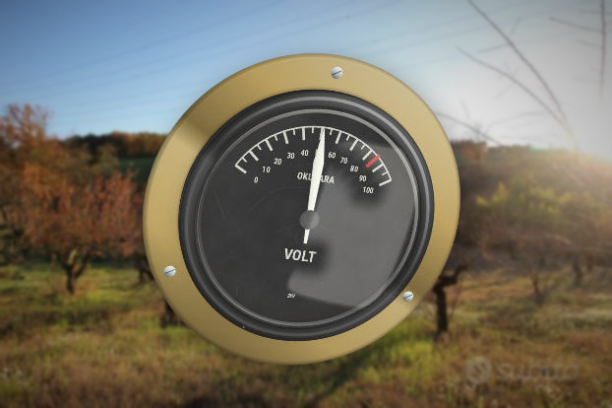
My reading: 50,V
